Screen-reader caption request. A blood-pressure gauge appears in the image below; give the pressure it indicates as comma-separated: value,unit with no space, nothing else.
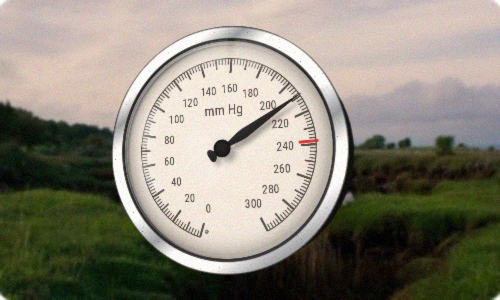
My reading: 210,mmHg
